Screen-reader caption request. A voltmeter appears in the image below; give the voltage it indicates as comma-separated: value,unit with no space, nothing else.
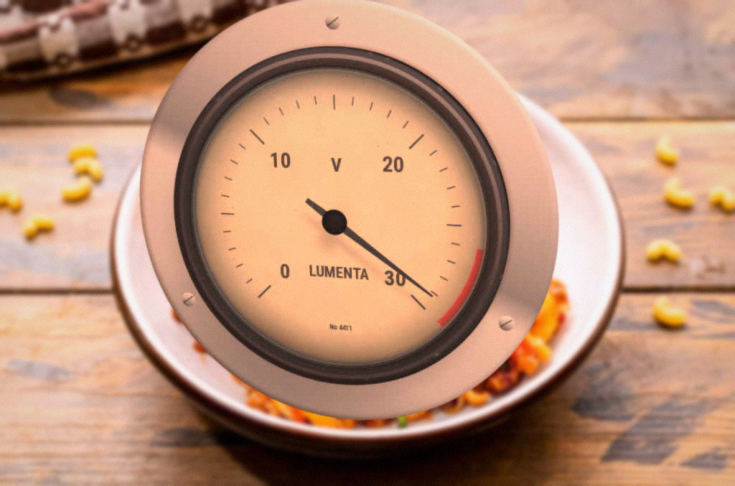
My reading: 29,V
